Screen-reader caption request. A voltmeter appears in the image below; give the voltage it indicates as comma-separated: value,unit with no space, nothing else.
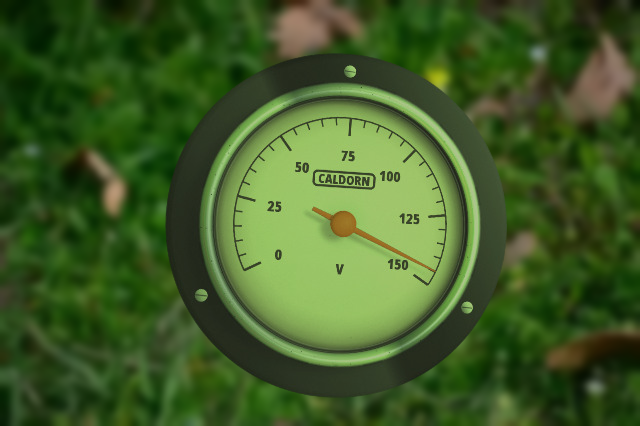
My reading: 145,V
